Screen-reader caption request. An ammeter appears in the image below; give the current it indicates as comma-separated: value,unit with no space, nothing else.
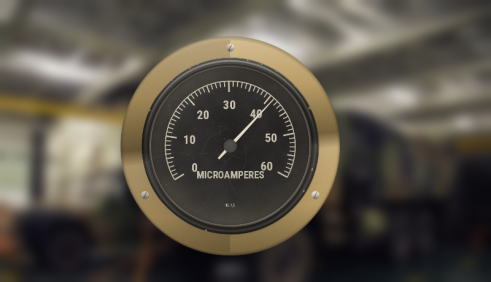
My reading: 41,µA
